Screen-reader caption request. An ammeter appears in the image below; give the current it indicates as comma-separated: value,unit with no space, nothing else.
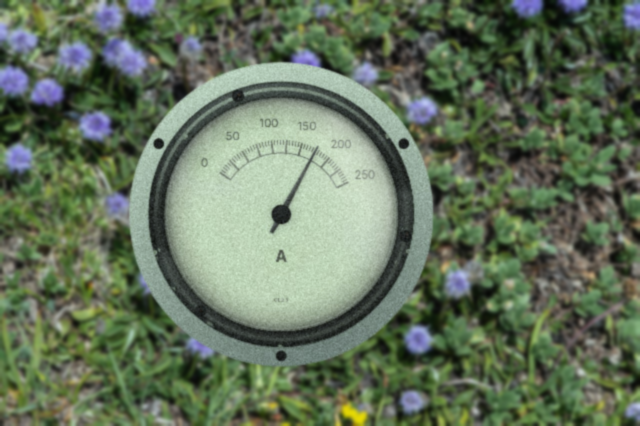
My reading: 175,A
